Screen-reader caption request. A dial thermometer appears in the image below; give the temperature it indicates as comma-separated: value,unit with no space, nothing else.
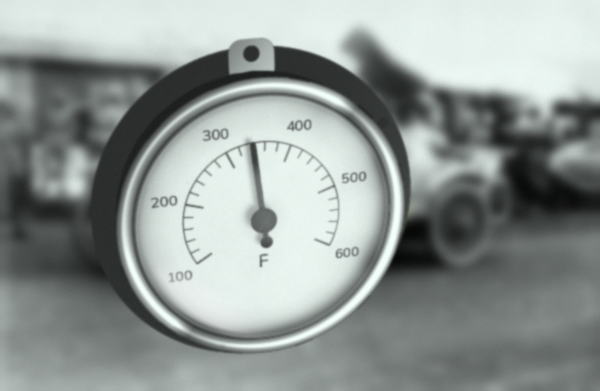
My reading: 340,°F
